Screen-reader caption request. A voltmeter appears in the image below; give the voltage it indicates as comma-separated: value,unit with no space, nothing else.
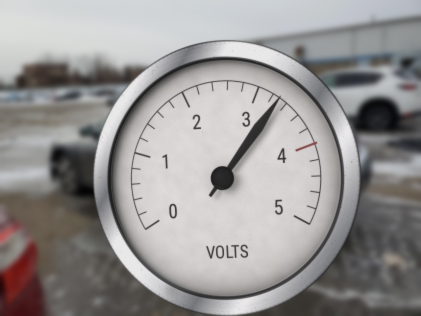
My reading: 3.3,V
